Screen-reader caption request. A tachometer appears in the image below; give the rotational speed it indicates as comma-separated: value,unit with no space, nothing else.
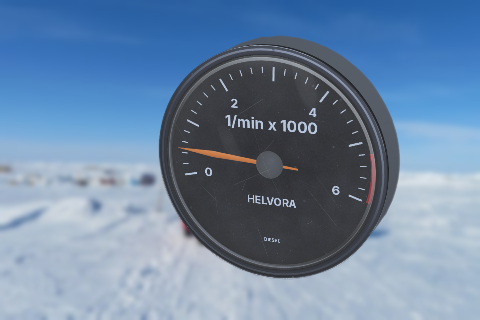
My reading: 500,rpm
